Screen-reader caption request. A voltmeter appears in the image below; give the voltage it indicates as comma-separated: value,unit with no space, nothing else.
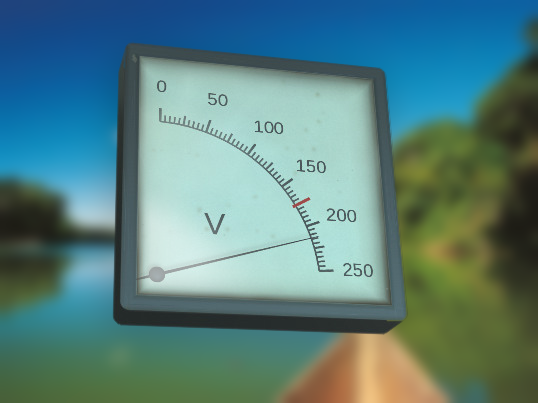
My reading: 215,V
